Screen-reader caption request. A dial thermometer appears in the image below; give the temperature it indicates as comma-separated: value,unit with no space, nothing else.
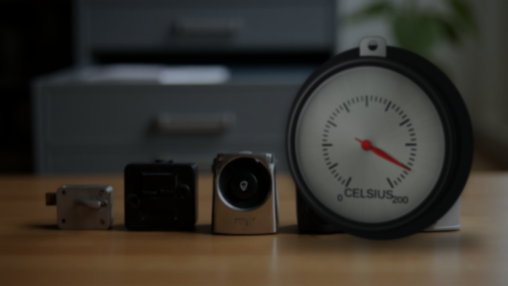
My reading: 180,°C
